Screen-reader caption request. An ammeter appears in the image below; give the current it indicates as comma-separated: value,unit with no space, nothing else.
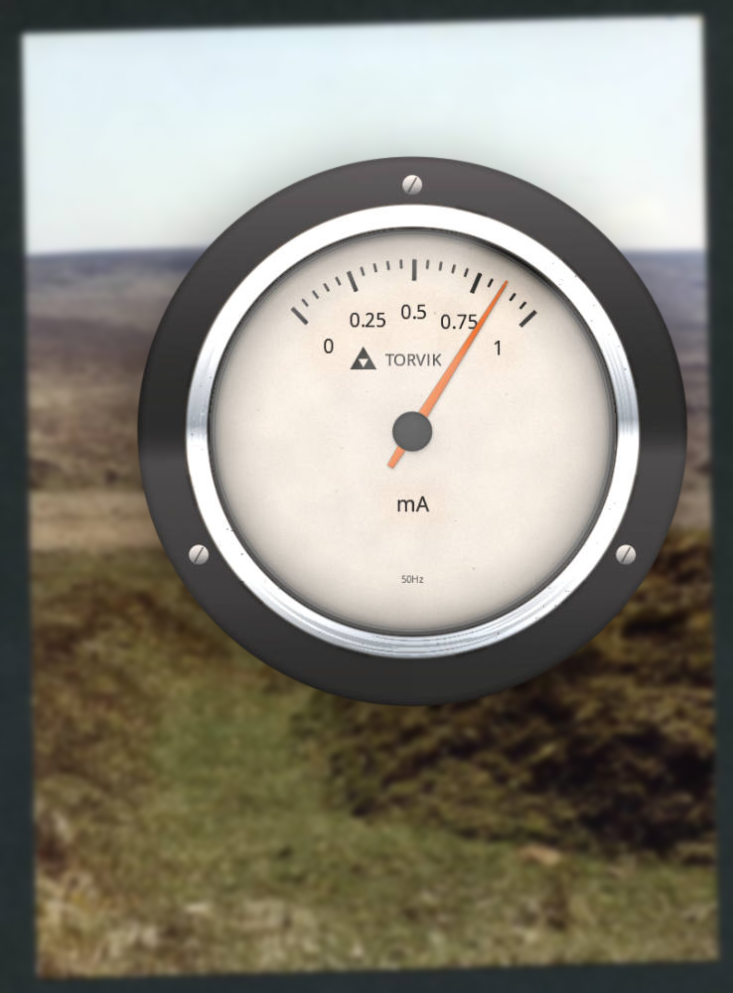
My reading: 0.85,mA
